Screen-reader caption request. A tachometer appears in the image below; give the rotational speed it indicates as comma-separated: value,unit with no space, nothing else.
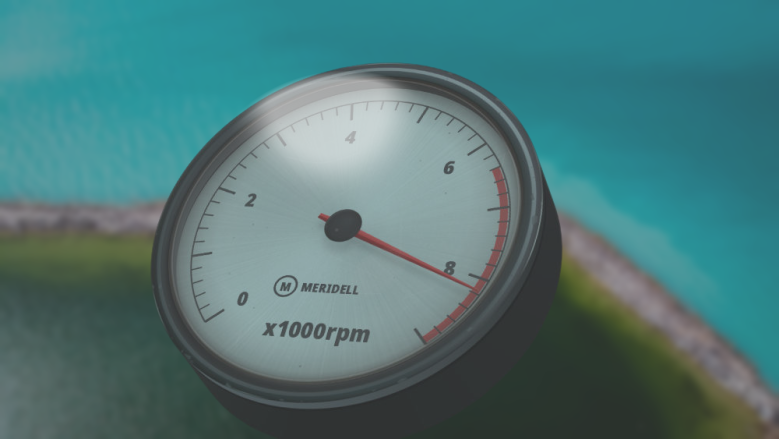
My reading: 8200,rpm
